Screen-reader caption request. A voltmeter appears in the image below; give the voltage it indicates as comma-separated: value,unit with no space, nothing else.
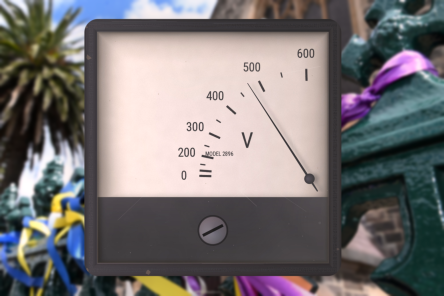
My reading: 475,V
